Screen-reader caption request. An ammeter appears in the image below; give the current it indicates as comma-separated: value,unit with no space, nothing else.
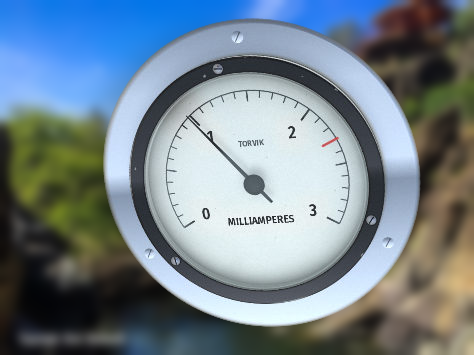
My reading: 1,mA
